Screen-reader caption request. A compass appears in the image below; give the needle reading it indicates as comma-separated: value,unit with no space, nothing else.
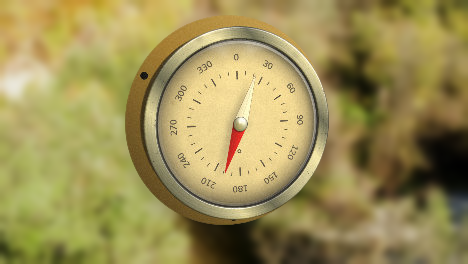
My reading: 200,°
